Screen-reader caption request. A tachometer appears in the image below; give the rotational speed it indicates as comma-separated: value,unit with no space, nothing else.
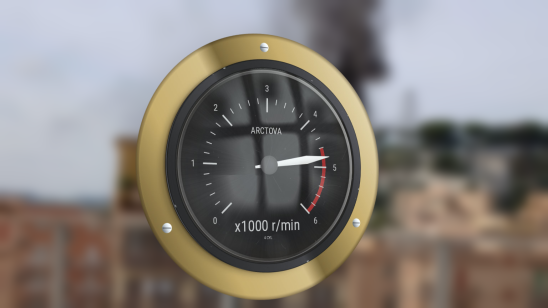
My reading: 4800,rpm
